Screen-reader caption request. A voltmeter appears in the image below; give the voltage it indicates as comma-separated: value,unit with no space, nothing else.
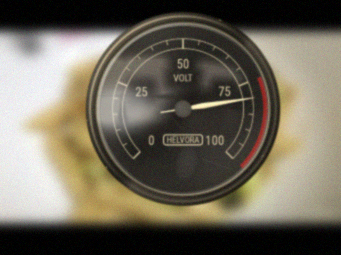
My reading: 80,V
